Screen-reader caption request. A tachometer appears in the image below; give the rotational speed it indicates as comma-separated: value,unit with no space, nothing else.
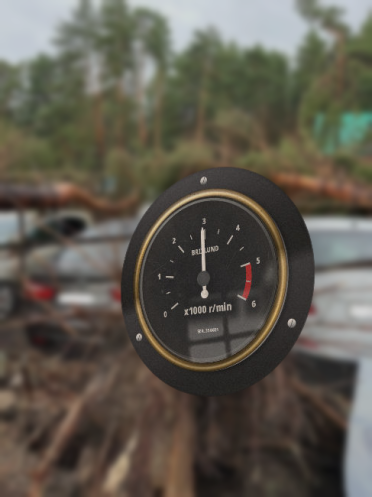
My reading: 3000,rpm
